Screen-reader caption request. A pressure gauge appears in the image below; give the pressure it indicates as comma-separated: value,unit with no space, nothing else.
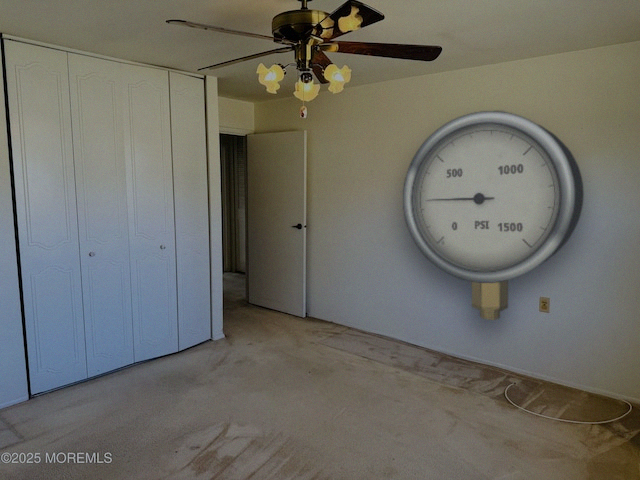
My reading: 250,psi
